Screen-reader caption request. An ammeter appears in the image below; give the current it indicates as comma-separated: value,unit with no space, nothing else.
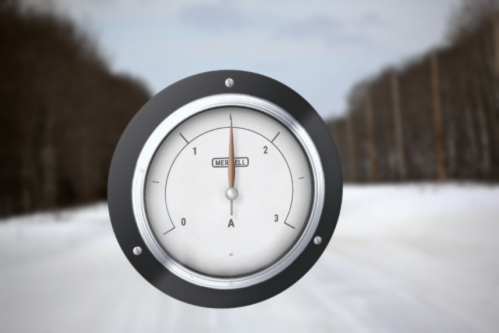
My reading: 1.5,A
